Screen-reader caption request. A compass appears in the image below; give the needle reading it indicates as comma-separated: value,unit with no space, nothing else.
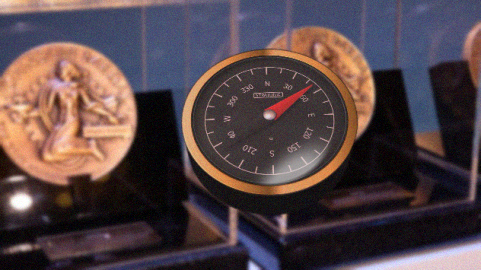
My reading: 52.5,°
